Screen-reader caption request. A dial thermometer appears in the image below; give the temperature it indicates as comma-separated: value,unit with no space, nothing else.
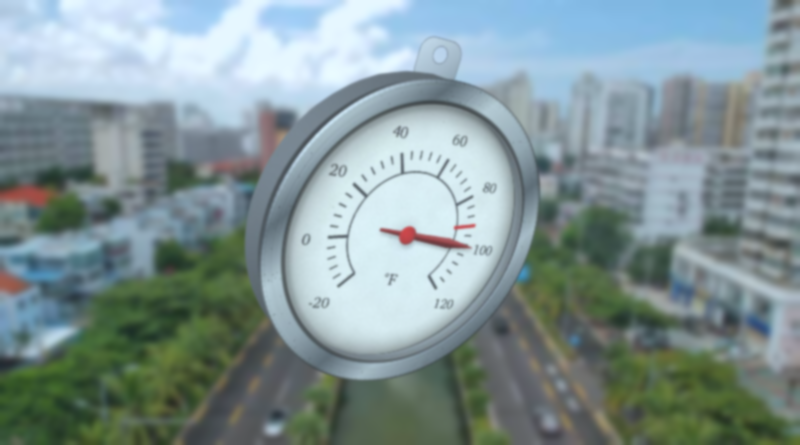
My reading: 100,°F
